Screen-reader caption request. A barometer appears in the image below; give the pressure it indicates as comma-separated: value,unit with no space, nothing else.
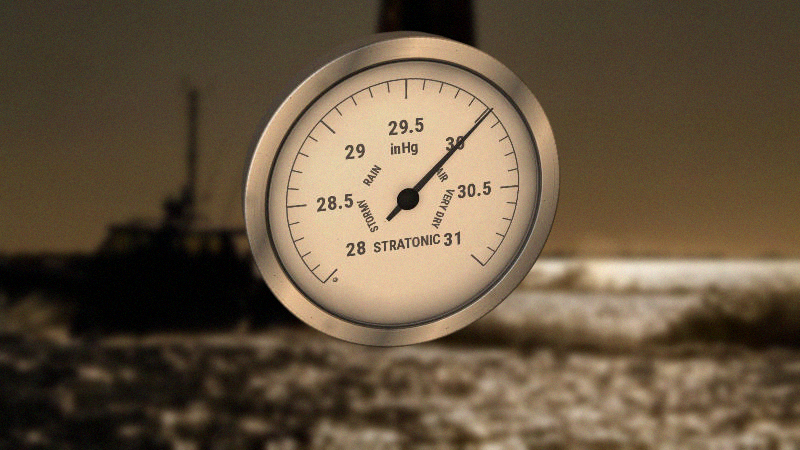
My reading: 30,inHg
